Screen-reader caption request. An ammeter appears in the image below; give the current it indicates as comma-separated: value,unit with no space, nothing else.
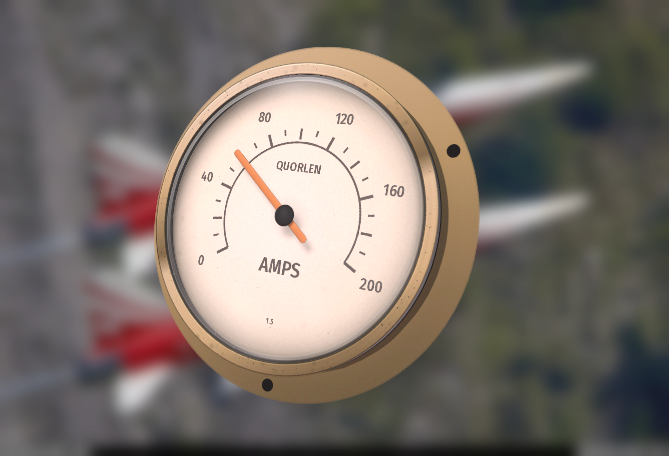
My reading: 60,A
